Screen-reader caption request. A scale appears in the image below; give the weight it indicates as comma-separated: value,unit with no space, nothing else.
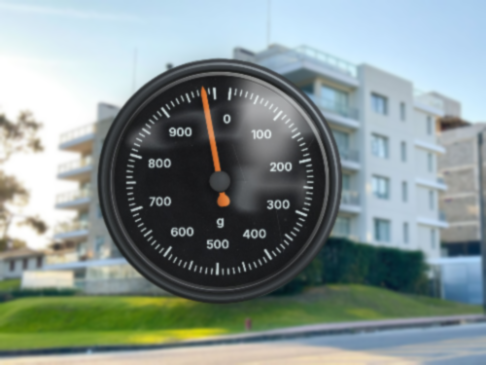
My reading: 980,g
